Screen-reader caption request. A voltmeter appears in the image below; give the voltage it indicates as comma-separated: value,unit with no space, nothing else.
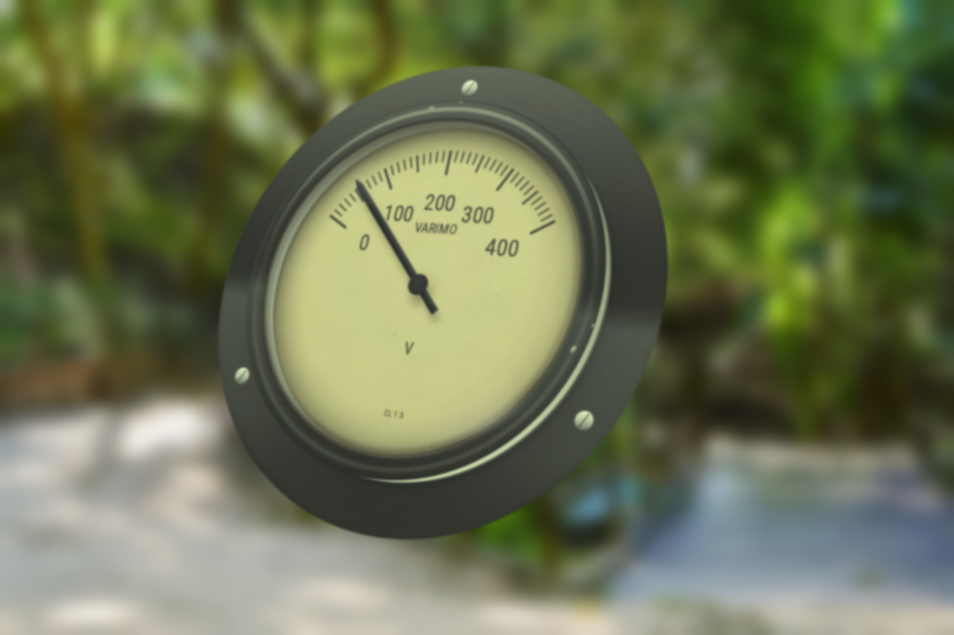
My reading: 60,V
